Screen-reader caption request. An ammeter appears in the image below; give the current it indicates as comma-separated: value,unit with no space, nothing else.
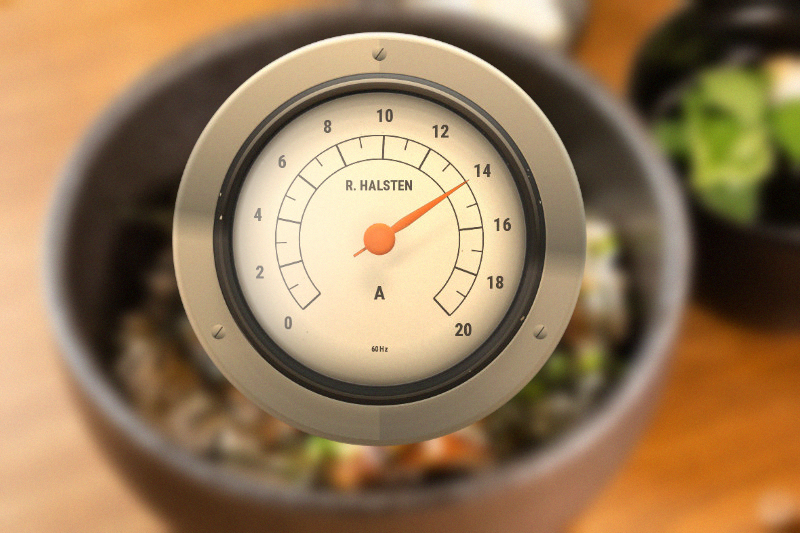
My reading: 14,A
